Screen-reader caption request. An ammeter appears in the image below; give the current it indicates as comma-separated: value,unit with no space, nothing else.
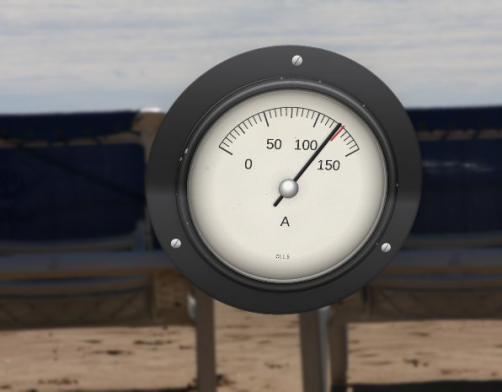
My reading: 120,A
